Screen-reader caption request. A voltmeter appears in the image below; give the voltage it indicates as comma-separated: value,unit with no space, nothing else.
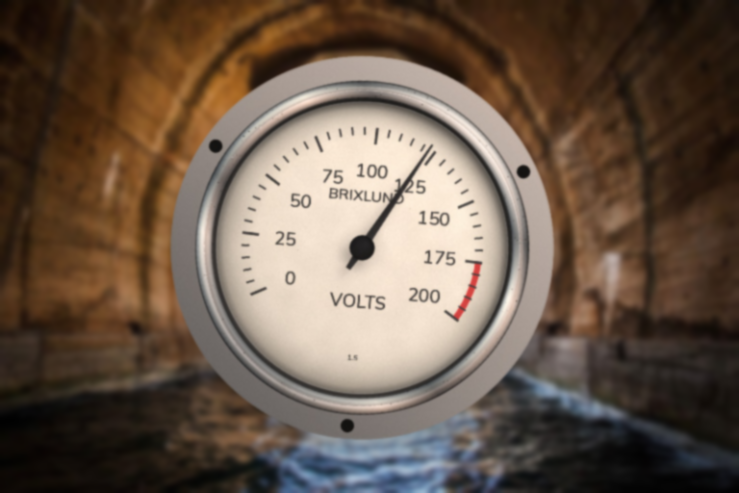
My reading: 122.5,V
